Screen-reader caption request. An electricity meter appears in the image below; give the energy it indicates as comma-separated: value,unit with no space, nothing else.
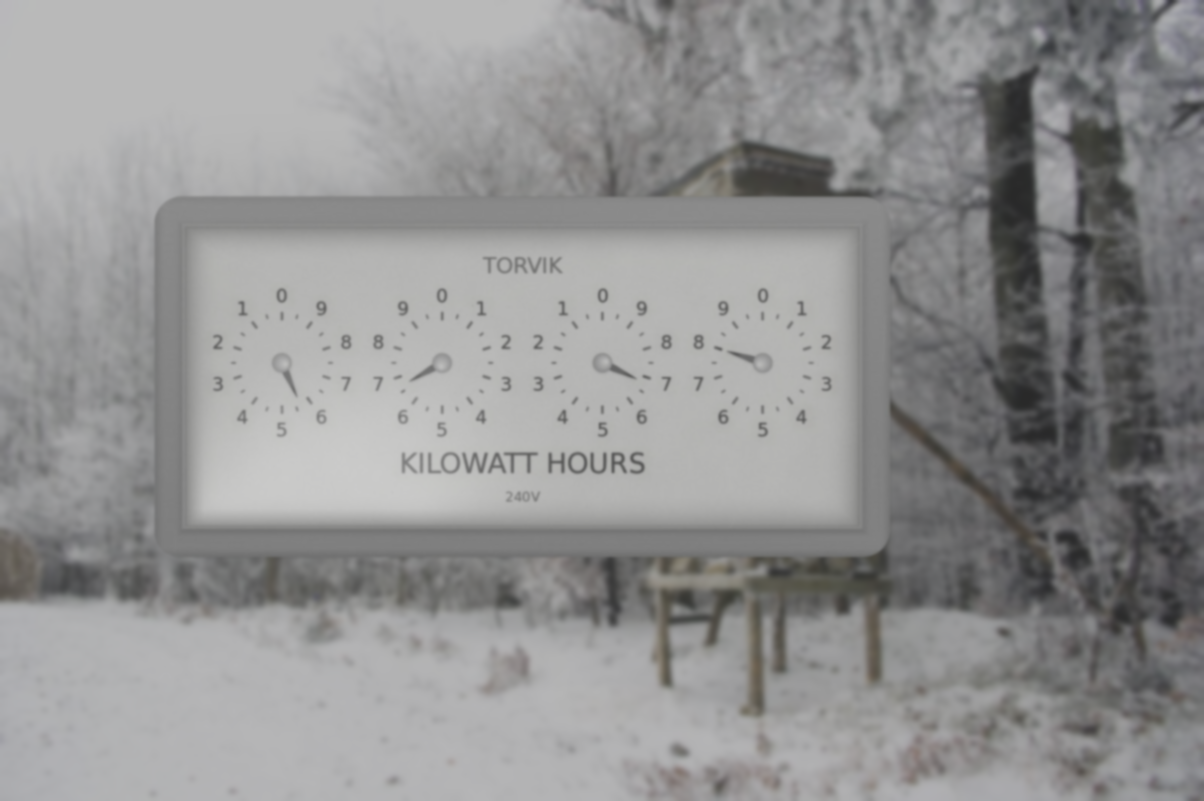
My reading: 5668,kWh
